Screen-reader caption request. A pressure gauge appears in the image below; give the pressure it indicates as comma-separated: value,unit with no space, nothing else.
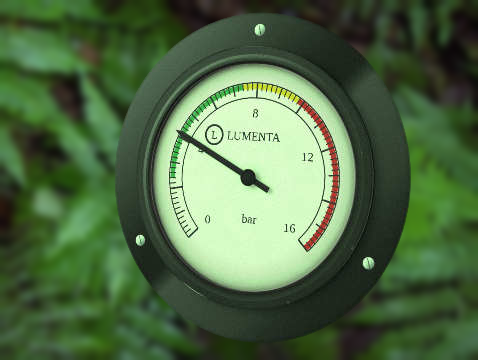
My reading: 4.2,bar
